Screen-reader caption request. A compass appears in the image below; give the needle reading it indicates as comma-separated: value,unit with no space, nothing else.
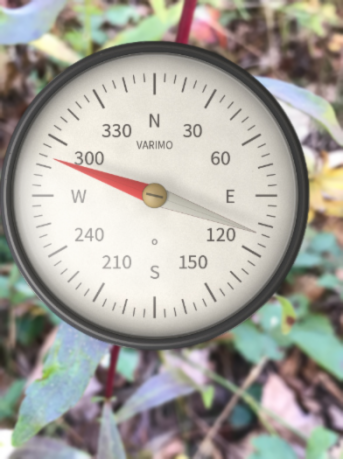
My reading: 290,°
